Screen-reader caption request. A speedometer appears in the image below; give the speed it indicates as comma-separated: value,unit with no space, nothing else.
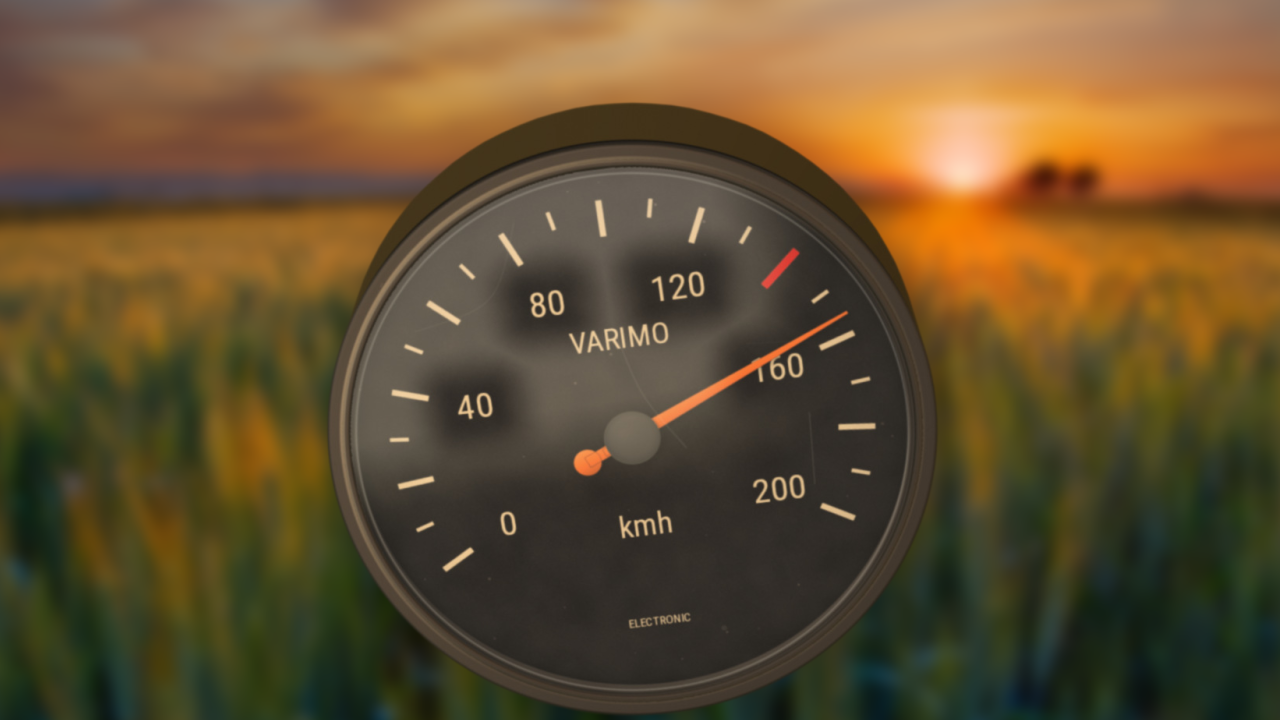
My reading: 155,km/h
